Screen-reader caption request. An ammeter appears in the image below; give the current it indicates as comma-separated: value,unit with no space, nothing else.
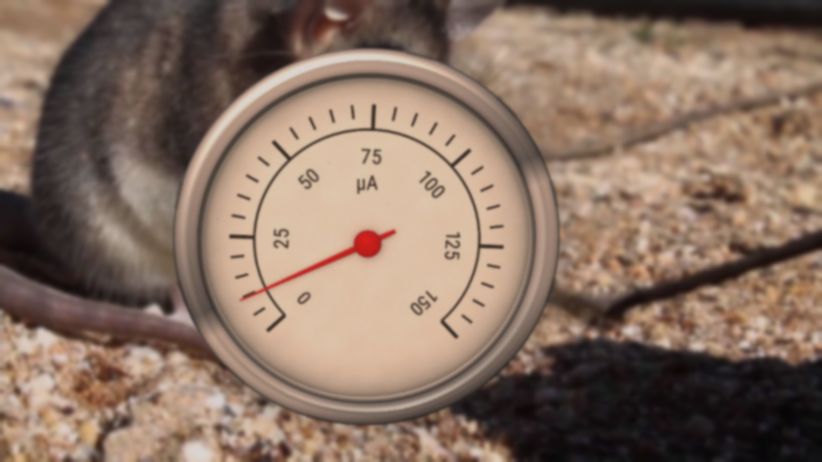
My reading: 10,µA
